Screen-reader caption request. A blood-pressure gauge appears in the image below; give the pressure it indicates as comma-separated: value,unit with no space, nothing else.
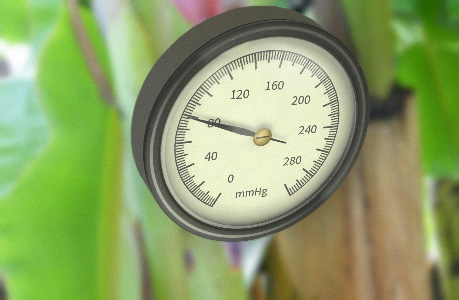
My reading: 80,mmHg
